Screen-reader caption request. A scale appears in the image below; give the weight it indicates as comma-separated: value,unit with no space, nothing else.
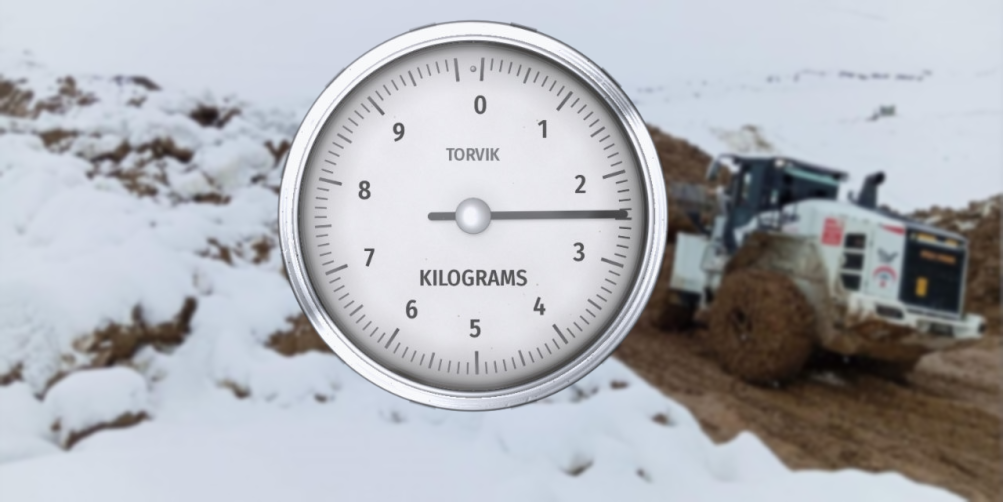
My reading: 2.45,kg
